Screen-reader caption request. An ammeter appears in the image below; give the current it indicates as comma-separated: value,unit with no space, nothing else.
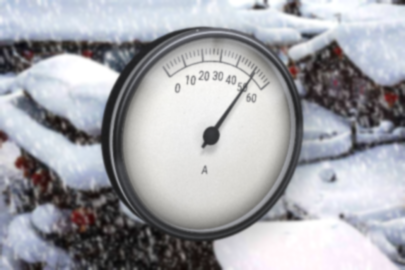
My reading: 50,A
